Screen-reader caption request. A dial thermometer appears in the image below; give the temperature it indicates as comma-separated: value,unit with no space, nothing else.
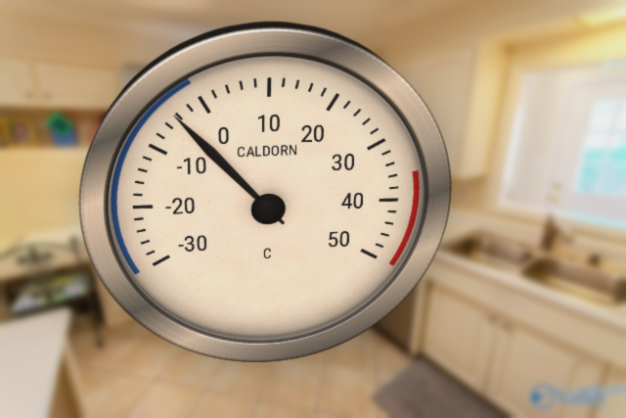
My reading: -4,°C
